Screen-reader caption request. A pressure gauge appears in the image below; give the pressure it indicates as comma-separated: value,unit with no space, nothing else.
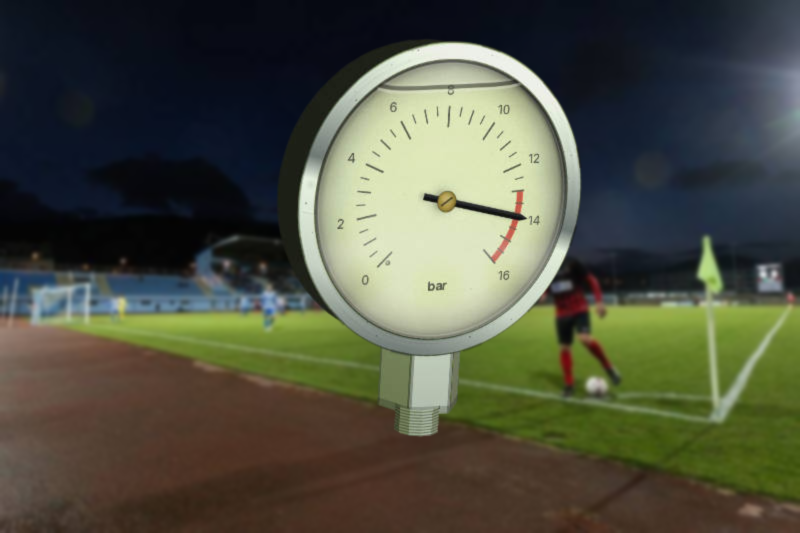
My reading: 14,bar
